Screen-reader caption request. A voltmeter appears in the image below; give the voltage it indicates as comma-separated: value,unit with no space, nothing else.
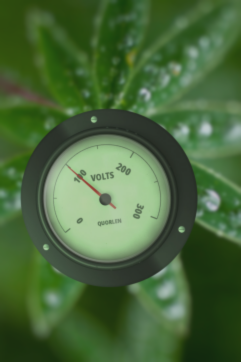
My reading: 100,V
